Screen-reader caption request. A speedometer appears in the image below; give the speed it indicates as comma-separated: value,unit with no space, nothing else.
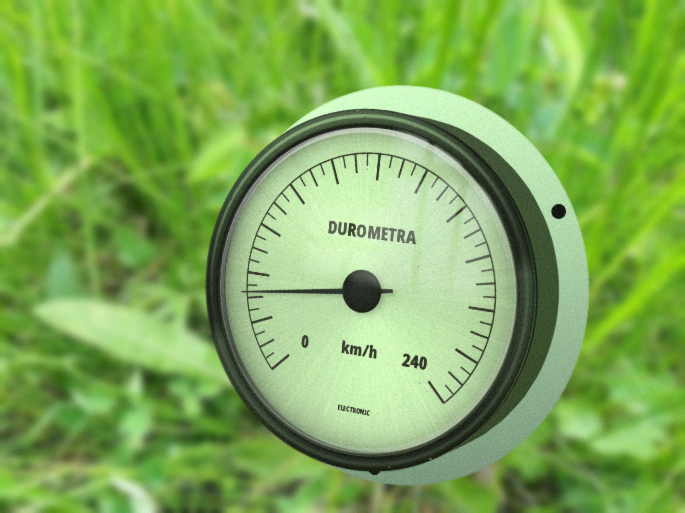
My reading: 32.5,km/h
